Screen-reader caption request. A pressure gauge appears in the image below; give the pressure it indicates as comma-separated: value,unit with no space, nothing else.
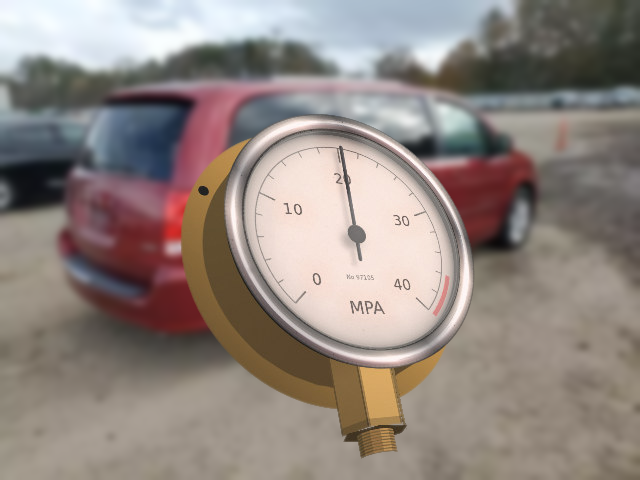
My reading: 20,MPa
